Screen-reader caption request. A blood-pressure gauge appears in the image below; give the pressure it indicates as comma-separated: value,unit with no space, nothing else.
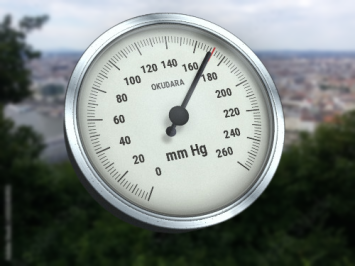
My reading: 170,mmHg
